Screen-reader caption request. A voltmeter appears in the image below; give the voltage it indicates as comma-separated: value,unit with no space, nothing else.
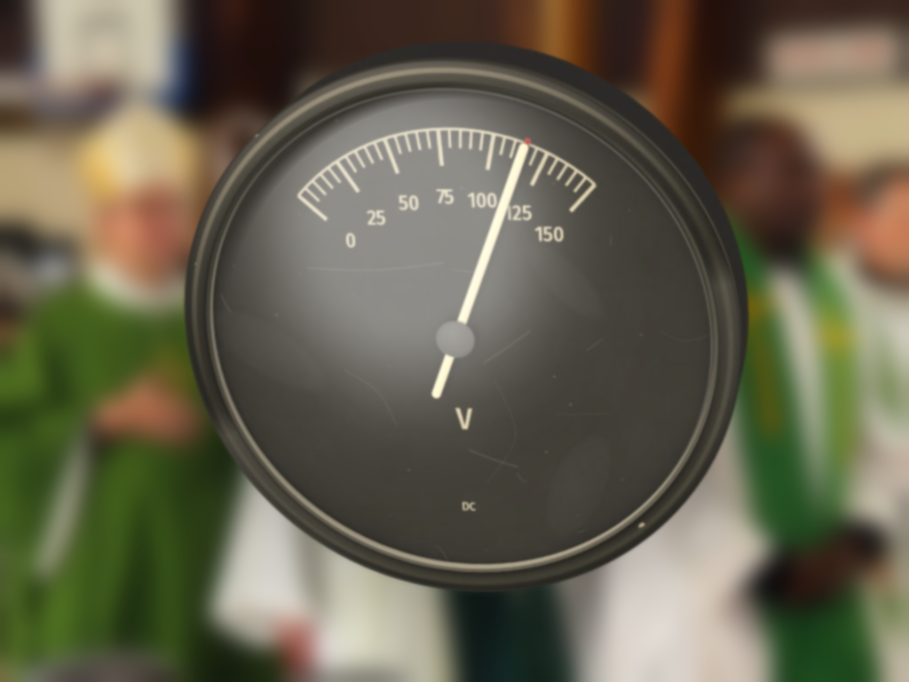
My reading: 115,V
